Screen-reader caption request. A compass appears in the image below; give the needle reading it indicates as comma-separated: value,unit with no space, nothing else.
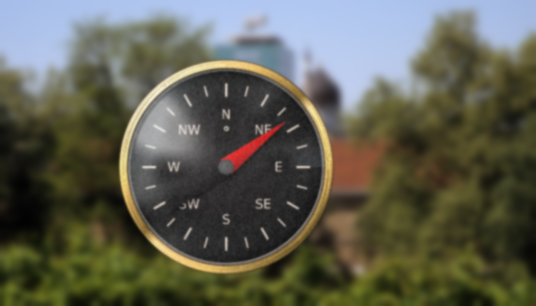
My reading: 52.5,°
